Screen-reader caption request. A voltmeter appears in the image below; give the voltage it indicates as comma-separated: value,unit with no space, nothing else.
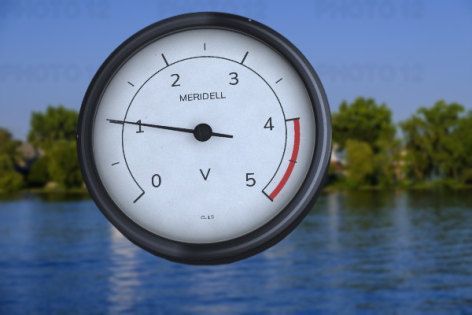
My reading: 1,V
